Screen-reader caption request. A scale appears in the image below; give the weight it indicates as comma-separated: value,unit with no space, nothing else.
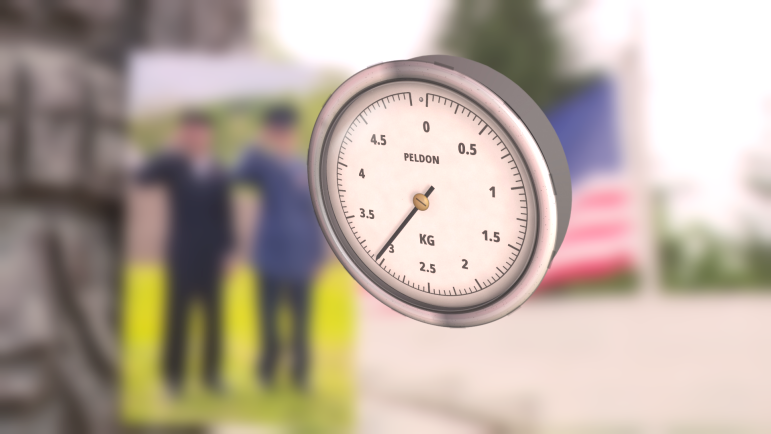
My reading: 3.05,kg
